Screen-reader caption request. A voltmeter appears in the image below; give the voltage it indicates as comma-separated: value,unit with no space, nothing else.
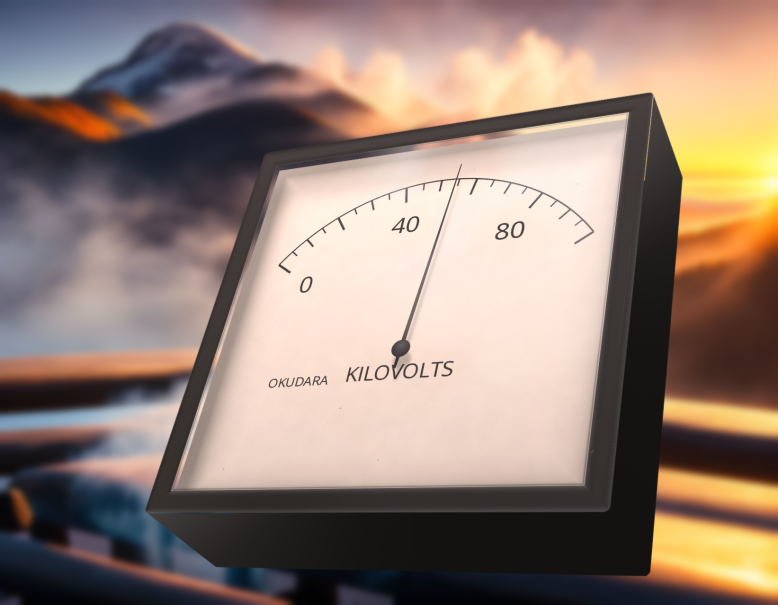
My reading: 55,kV
